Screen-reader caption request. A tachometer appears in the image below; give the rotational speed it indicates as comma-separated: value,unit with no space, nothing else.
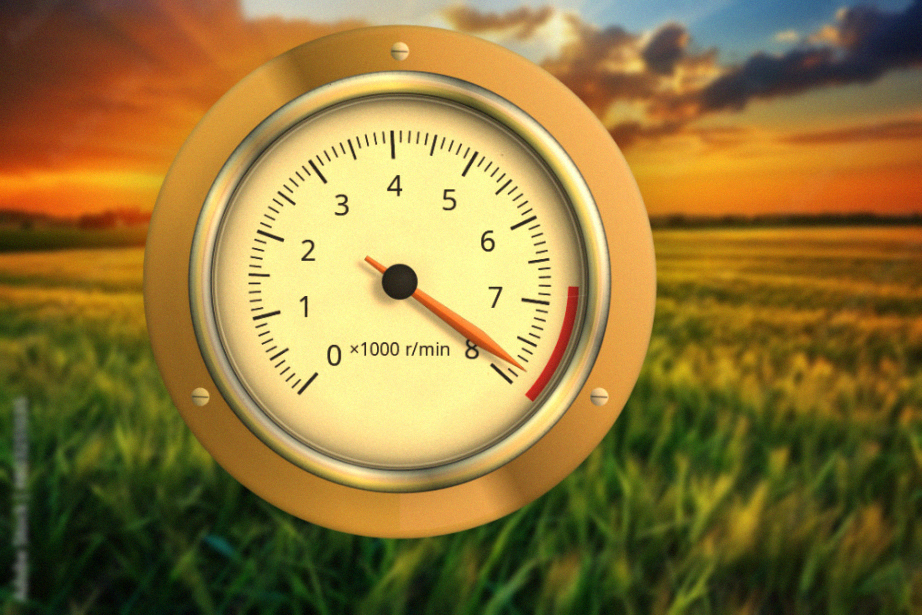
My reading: 7800,rpm
